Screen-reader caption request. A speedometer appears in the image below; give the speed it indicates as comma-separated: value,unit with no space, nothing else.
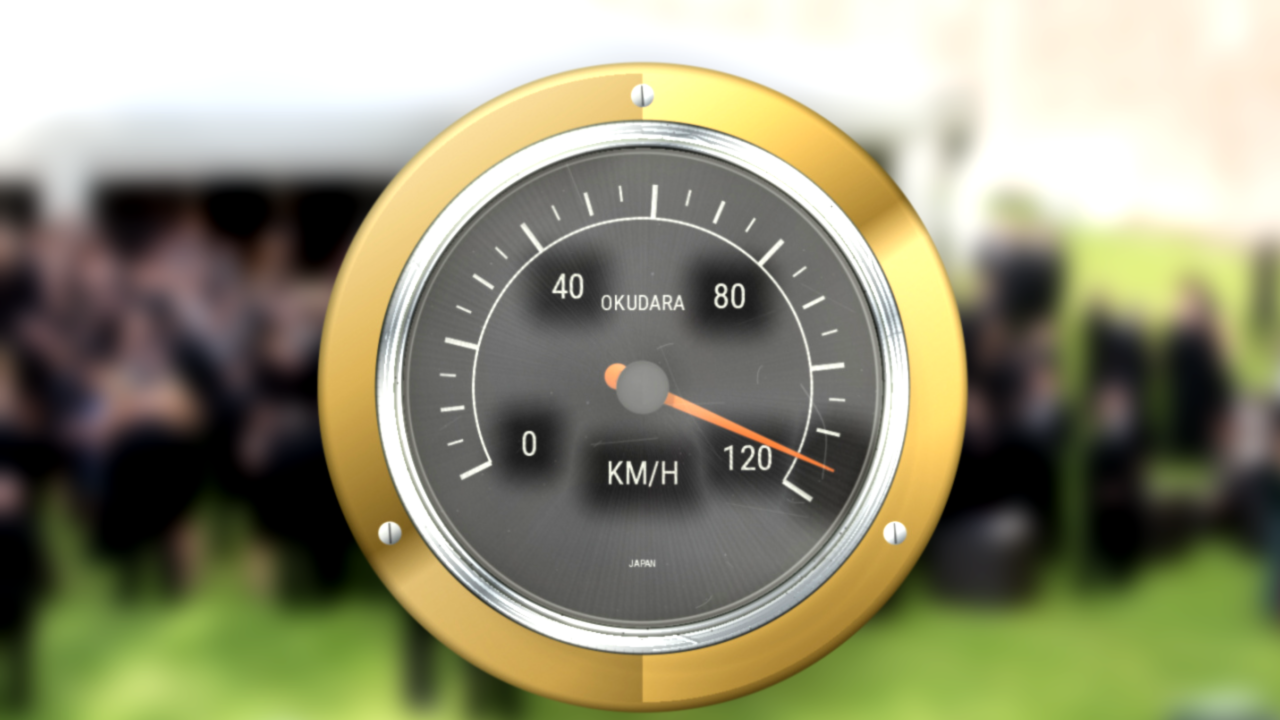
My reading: 115,km/h
